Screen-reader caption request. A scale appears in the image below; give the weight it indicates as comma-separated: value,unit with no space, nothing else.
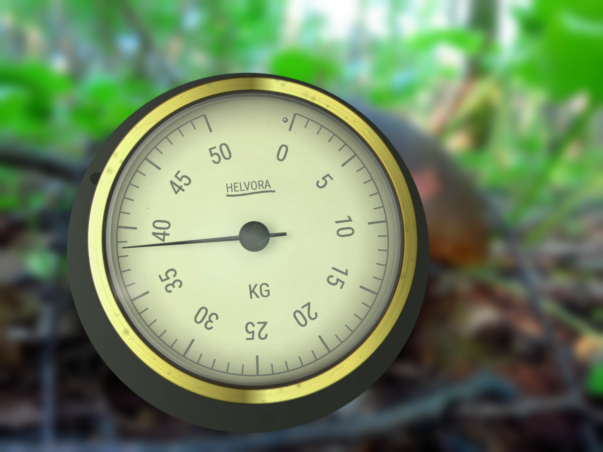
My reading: 38.5,kg
